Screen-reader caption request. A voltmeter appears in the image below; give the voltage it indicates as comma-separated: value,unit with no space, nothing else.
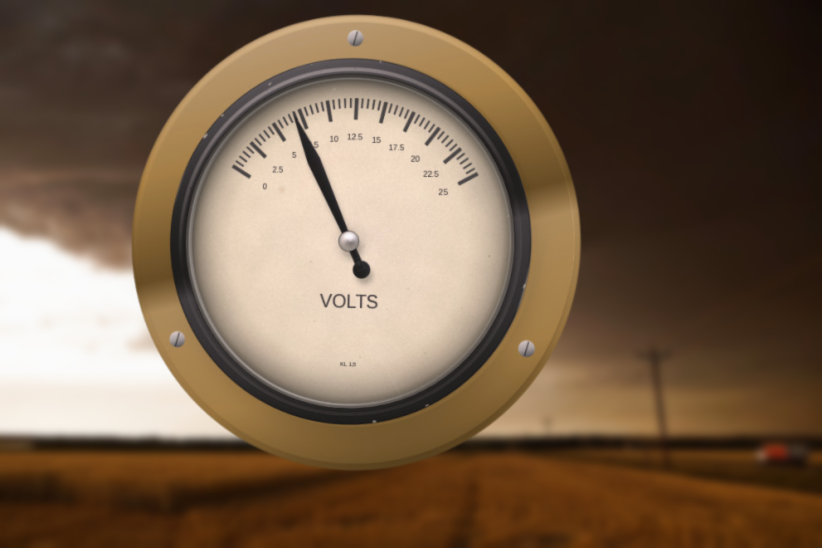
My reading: 7,V
